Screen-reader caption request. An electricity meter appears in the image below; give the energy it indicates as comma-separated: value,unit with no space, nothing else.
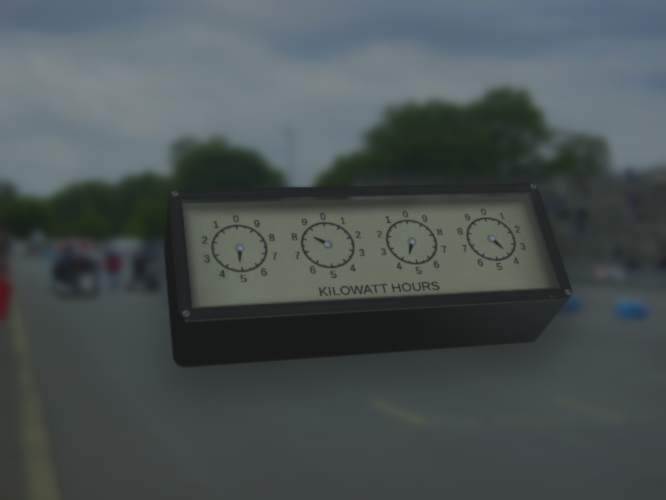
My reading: 4844,kWh
